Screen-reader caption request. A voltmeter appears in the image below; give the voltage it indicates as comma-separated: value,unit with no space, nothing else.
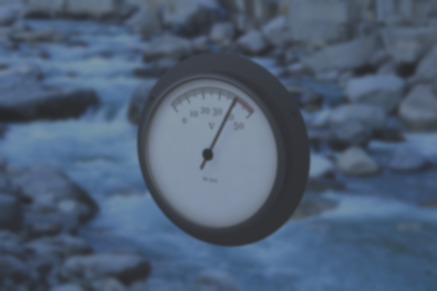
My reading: 40,V
